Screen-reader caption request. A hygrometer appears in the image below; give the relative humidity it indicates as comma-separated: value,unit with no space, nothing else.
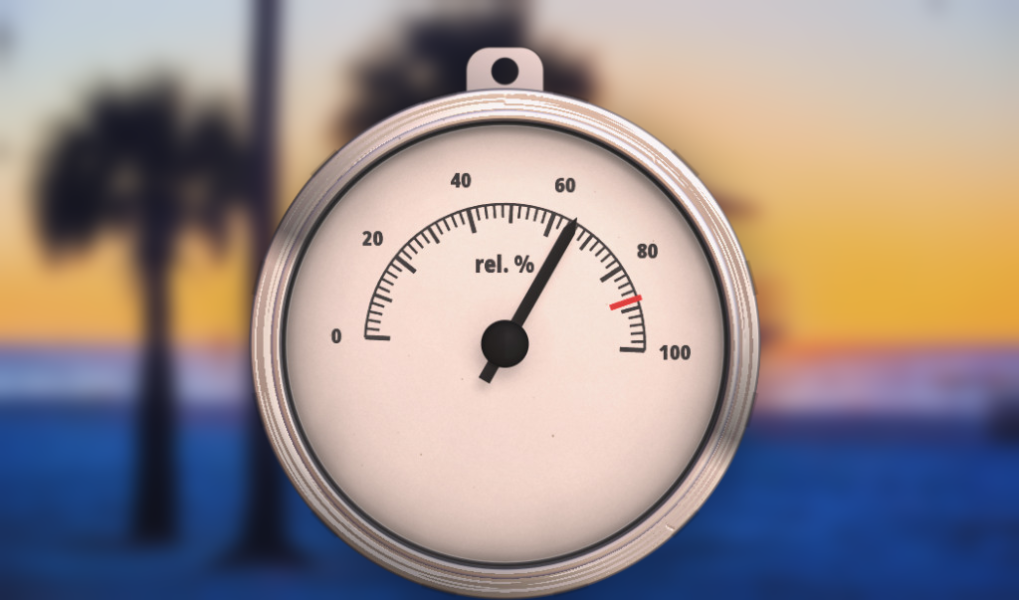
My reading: 65,%
